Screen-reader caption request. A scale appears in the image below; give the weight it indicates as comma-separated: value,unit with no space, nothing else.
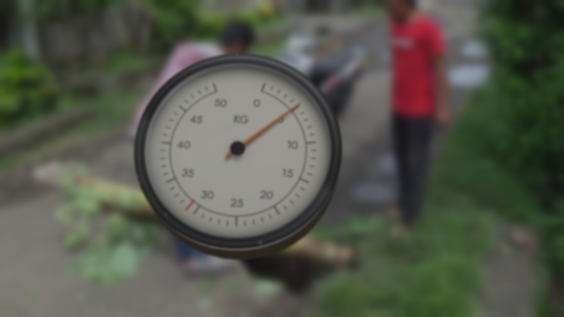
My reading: 5,kg
